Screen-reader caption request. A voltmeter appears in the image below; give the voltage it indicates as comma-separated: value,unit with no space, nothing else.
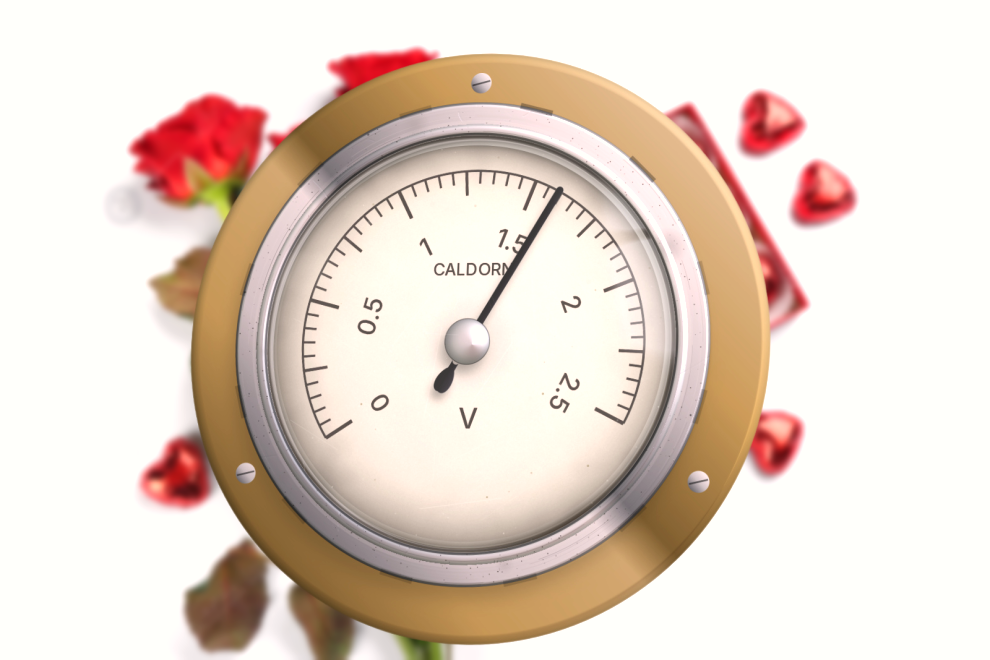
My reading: 1.6,V
